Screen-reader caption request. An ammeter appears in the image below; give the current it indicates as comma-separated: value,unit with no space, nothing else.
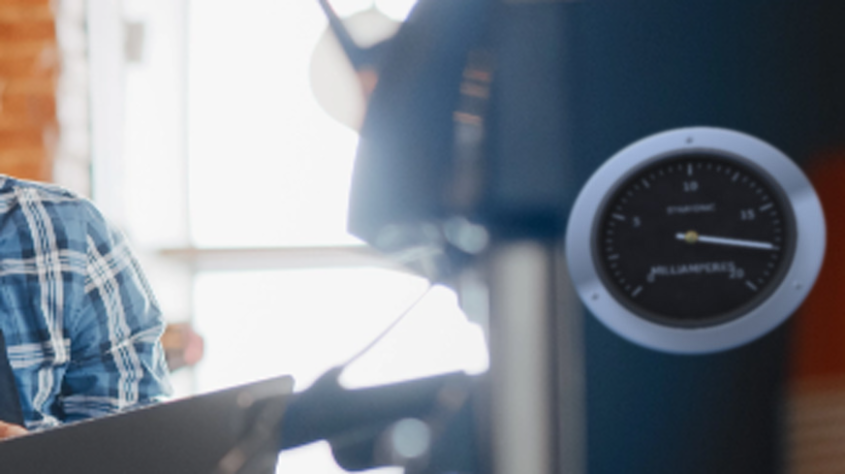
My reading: 17.5,mA
